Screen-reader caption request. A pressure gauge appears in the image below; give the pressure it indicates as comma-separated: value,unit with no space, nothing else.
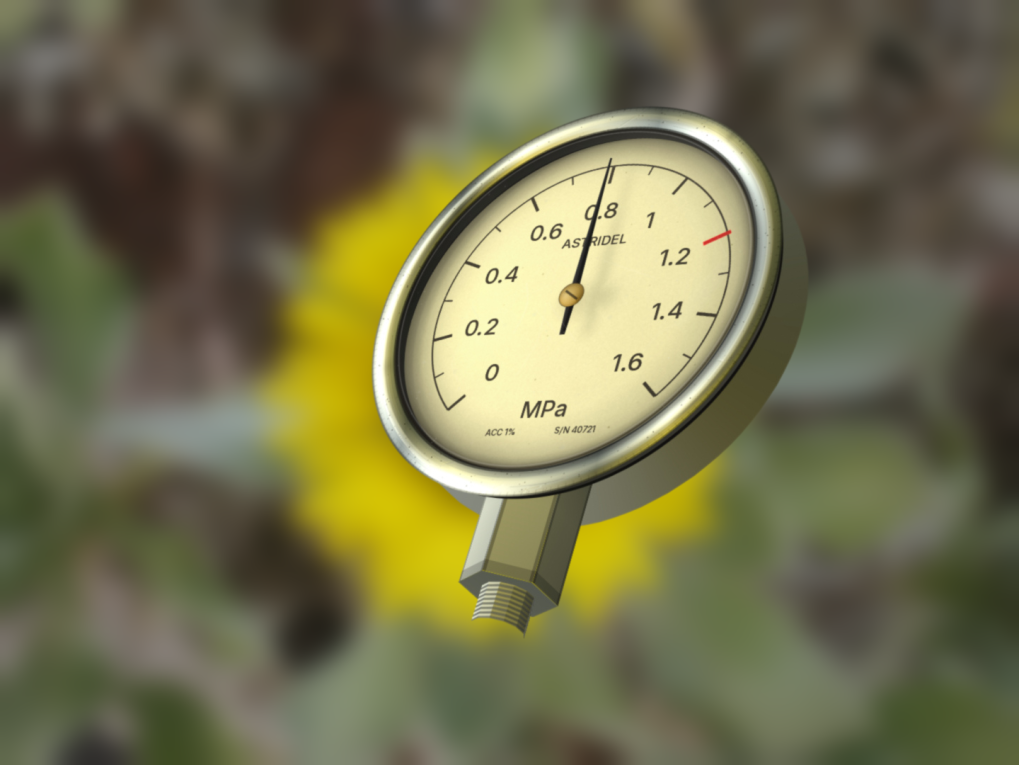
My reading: 0.8,MPa
